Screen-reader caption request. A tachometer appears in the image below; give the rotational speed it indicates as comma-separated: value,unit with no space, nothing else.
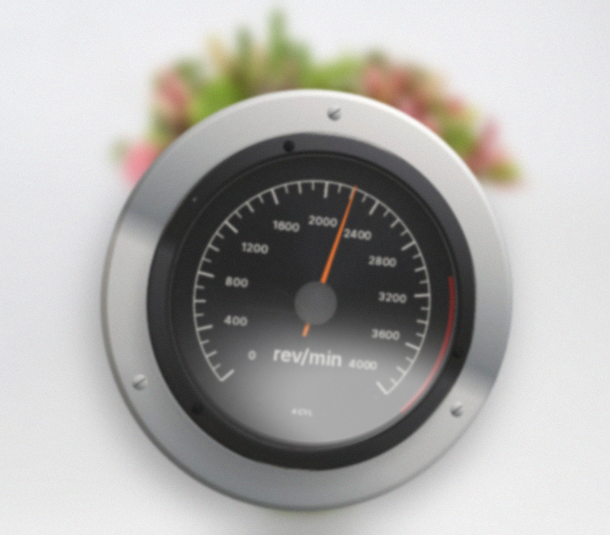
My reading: 2200,rpm
